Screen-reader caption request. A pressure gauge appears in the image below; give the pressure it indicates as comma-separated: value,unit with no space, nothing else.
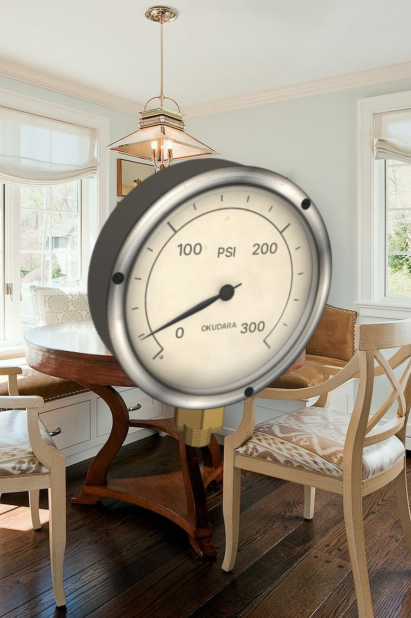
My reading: 20,psi
